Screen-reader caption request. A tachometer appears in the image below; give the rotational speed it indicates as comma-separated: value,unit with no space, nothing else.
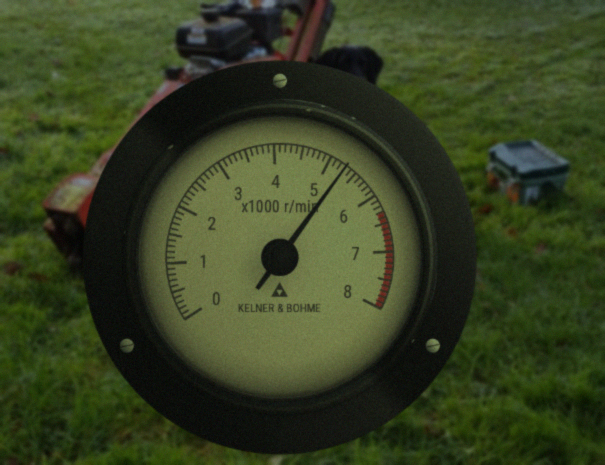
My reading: 5300,rpm
